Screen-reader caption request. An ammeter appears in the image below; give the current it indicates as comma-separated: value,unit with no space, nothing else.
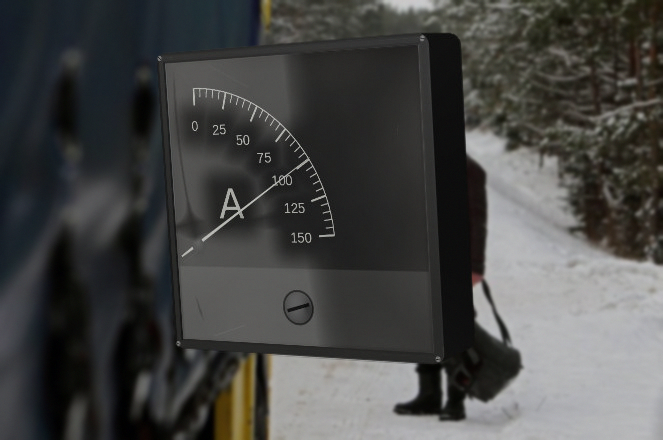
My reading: 100,A
